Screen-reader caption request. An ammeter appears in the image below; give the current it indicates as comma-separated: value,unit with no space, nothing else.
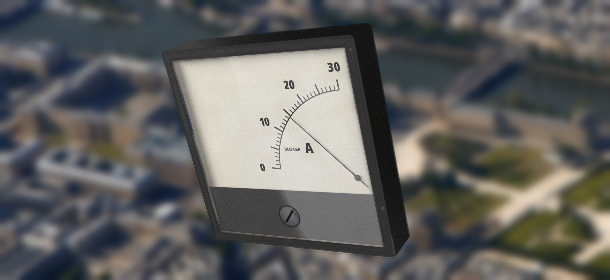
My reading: 15,A
